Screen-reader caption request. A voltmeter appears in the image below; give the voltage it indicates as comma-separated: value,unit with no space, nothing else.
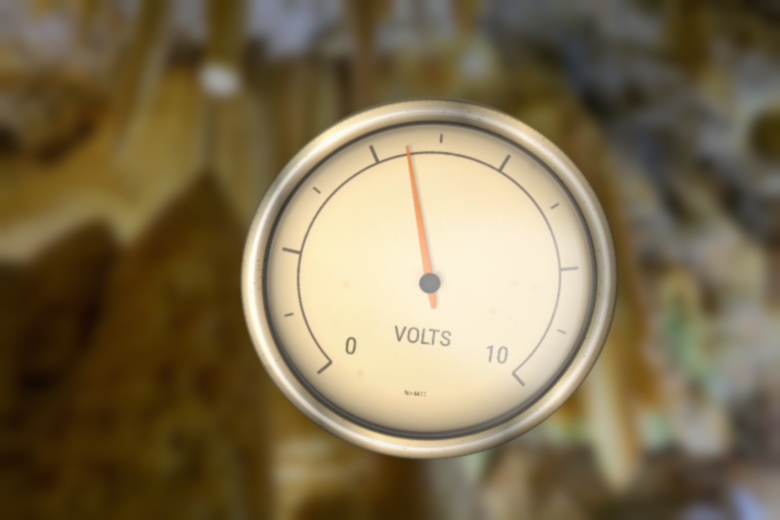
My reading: 4.5,V
